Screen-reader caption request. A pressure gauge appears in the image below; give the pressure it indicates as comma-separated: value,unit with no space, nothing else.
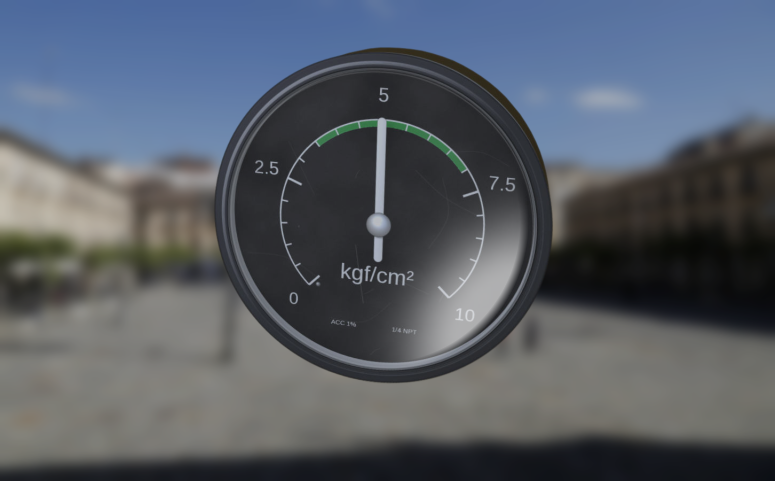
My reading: 5,kg/cm²
